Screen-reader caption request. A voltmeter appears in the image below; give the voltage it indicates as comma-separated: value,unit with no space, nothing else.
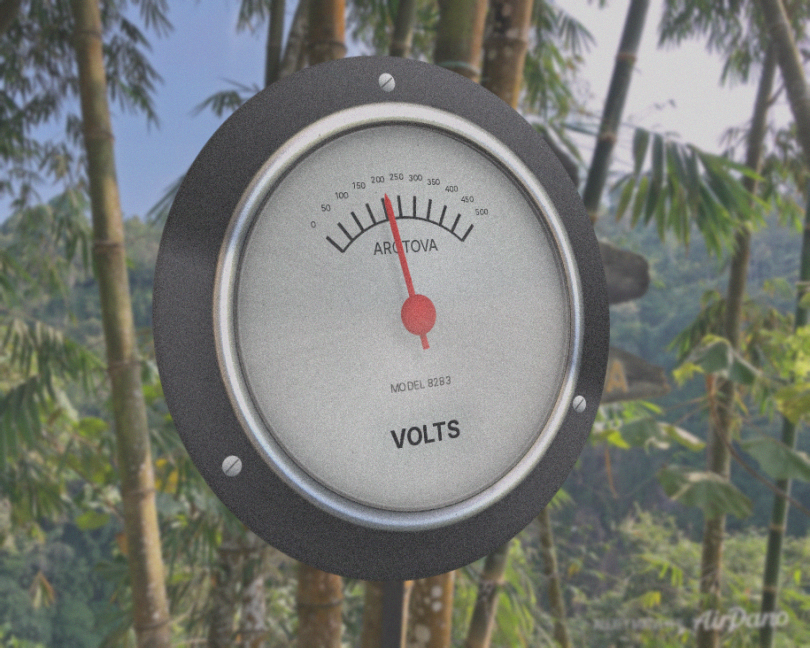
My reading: 200,V
